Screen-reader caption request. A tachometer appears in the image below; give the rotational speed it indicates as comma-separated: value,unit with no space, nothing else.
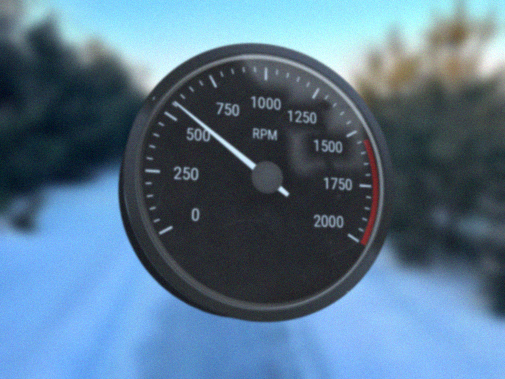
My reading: 550,rpm
